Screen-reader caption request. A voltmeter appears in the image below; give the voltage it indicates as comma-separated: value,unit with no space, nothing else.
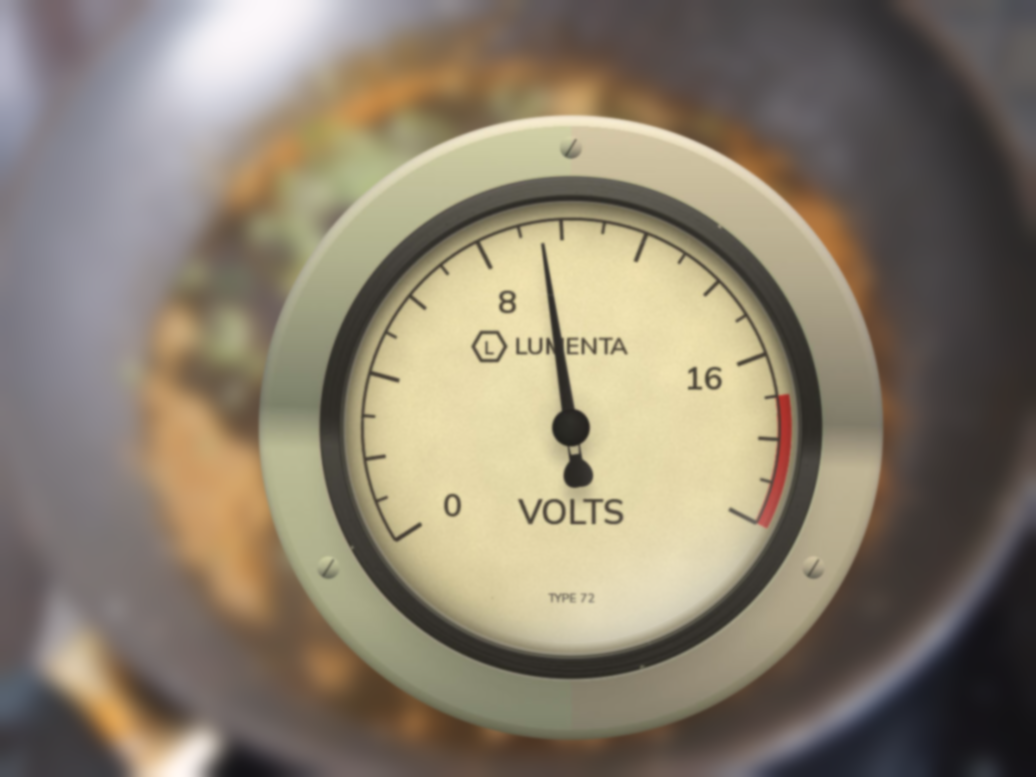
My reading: 9.5,V
